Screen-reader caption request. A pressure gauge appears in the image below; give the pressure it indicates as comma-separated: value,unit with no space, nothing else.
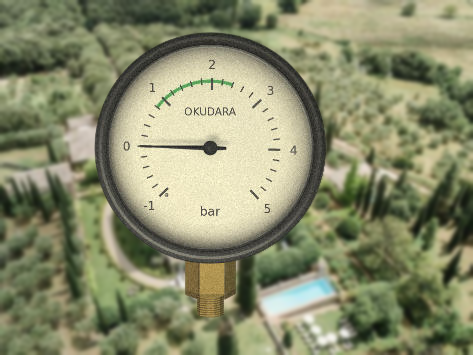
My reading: 0,bar
